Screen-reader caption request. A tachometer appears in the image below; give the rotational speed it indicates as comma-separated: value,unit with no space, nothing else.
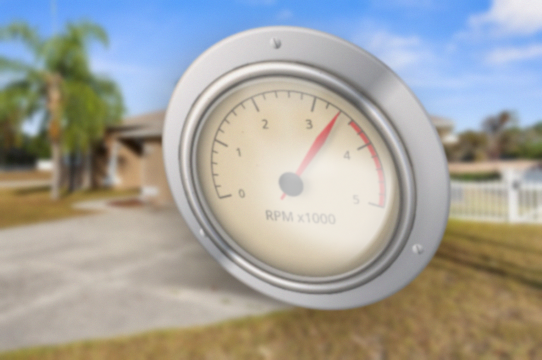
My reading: 3400,rpm
